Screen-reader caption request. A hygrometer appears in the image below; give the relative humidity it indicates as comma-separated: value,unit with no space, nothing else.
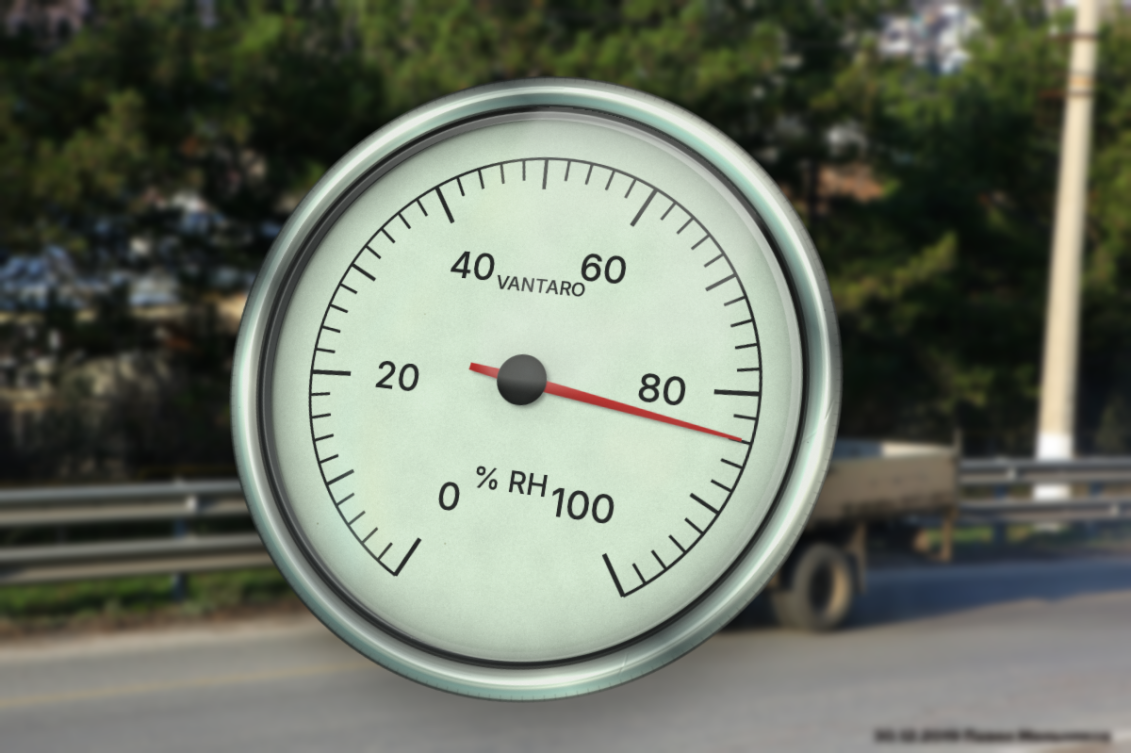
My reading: 84,%
